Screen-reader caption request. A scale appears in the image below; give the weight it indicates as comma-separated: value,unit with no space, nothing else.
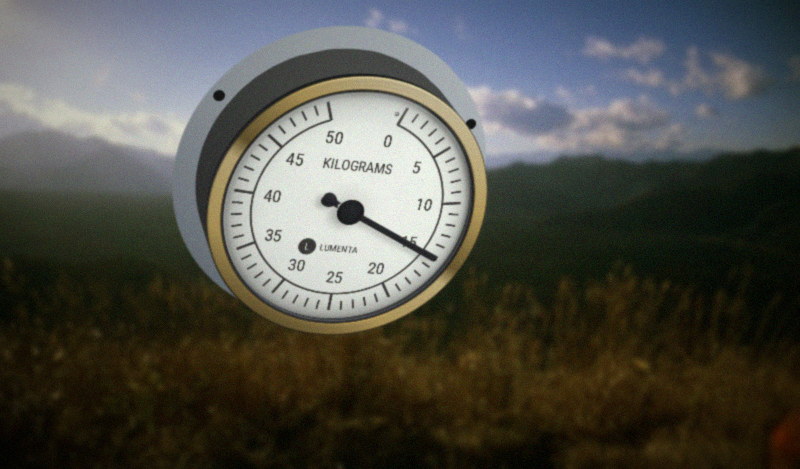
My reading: 15,kg
